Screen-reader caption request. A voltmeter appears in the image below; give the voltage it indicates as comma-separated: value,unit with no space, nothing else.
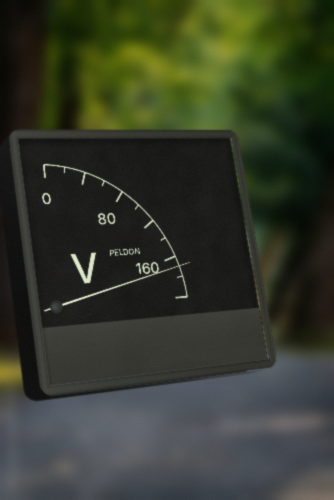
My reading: 170,V
